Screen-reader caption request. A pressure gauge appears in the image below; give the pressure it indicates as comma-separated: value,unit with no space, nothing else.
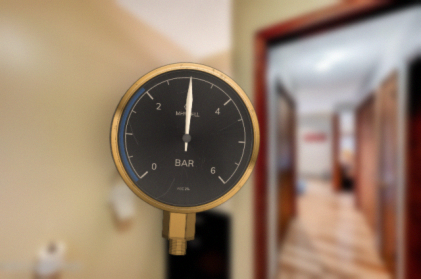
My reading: 3,bar
